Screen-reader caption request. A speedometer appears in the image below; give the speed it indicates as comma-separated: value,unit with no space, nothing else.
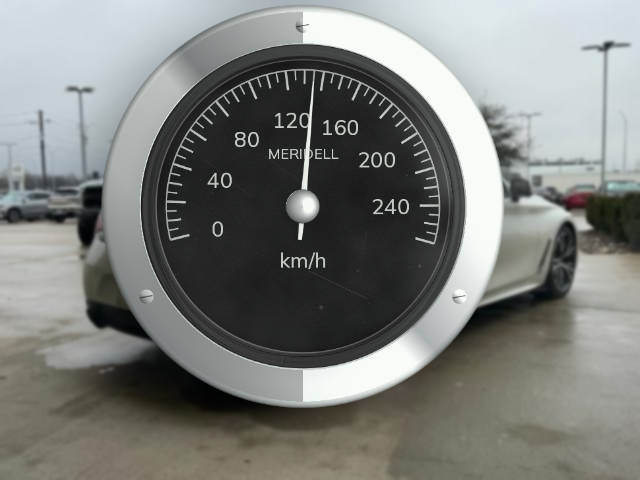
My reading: 135,km/h
